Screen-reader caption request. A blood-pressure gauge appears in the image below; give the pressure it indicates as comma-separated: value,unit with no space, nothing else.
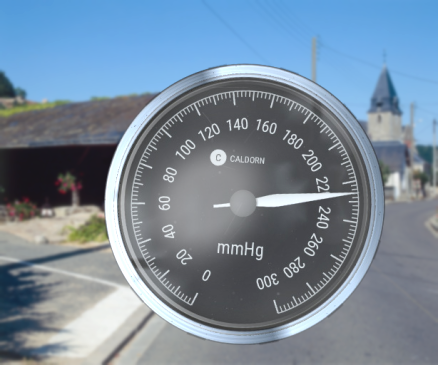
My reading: 226,mmHg
